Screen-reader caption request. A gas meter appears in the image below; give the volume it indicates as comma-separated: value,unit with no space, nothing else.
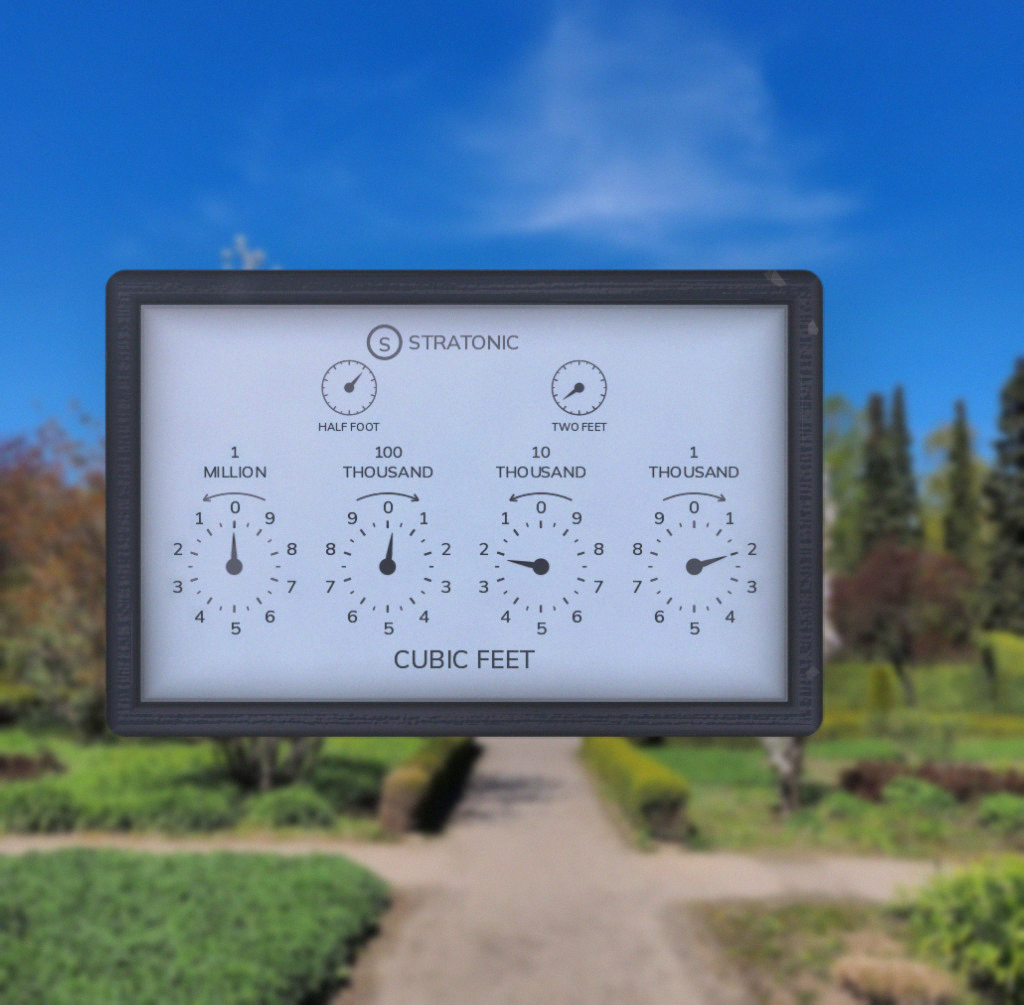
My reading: 2200,ft³
